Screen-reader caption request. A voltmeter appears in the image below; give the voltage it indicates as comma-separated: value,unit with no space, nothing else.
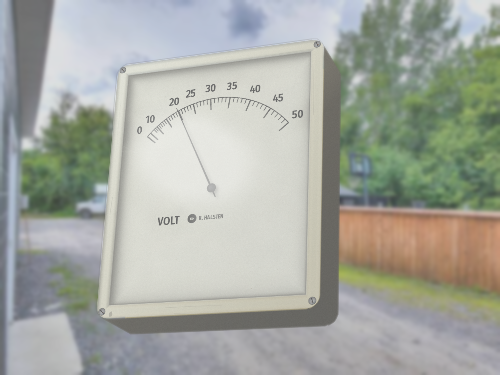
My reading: 20,V
